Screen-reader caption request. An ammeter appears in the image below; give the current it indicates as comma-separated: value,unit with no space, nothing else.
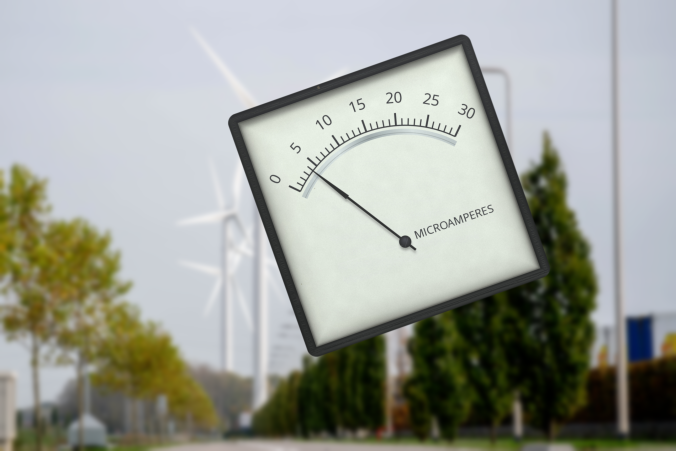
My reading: 4,µA
